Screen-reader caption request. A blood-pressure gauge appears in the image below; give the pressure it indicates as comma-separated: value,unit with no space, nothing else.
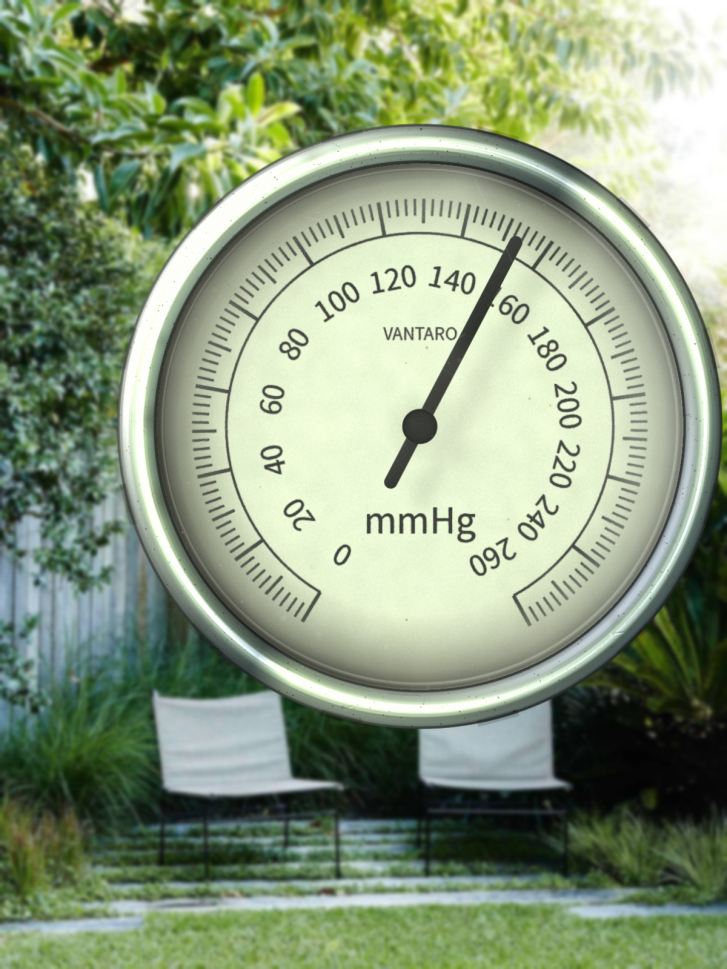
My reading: 153,mmHg
